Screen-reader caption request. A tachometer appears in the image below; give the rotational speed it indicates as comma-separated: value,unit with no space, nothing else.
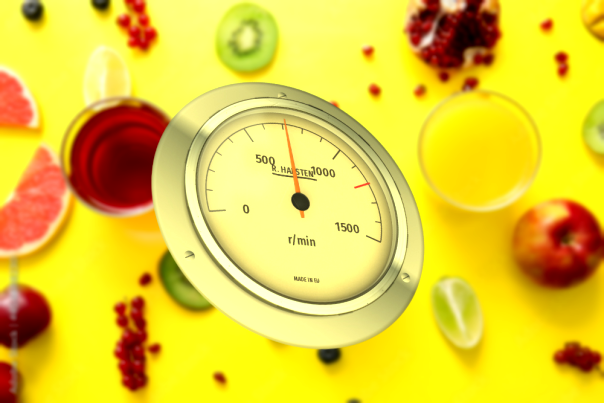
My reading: 700,rpm
